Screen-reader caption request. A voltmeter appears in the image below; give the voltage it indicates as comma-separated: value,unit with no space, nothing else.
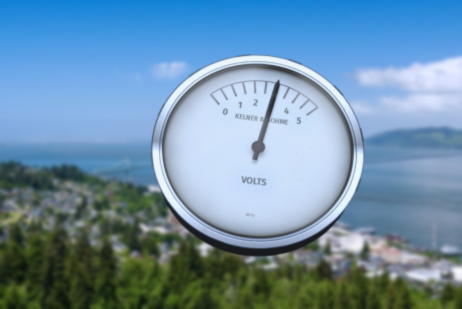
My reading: 3,V
